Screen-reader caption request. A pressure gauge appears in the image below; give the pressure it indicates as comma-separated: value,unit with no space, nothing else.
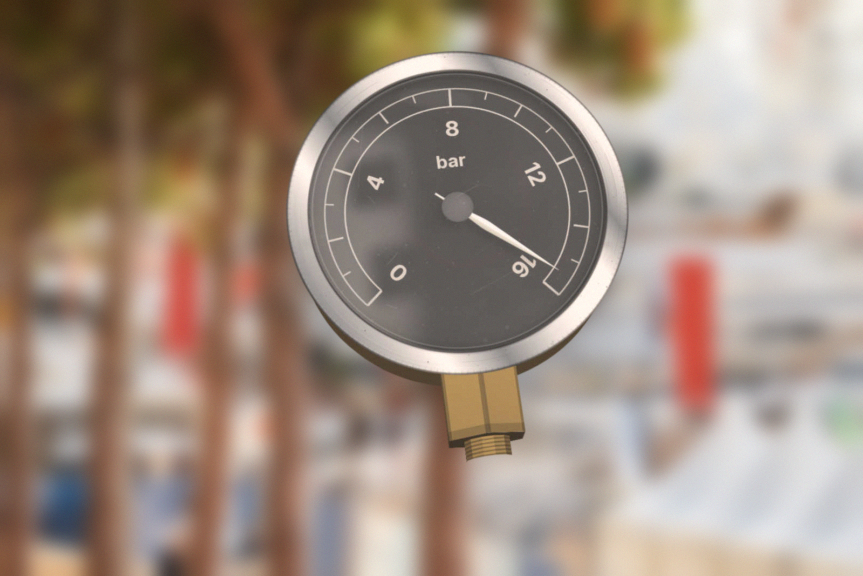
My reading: 15.5,bar
